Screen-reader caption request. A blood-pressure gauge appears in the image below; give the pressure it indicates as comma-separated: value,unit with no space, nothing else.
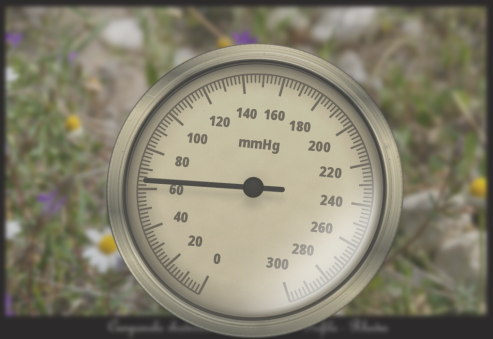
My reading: 64,mmHg
